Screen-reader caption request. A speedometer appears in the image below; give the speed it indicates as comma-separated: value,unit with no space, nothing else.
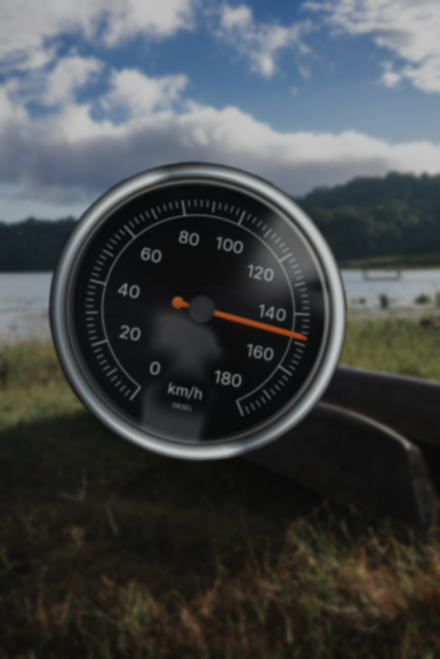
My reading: 148,km/h
